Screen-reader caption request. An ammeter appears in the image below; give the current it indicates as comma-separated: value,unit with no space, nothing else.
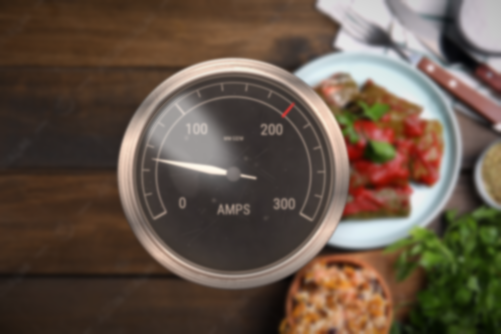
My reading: 50,A
